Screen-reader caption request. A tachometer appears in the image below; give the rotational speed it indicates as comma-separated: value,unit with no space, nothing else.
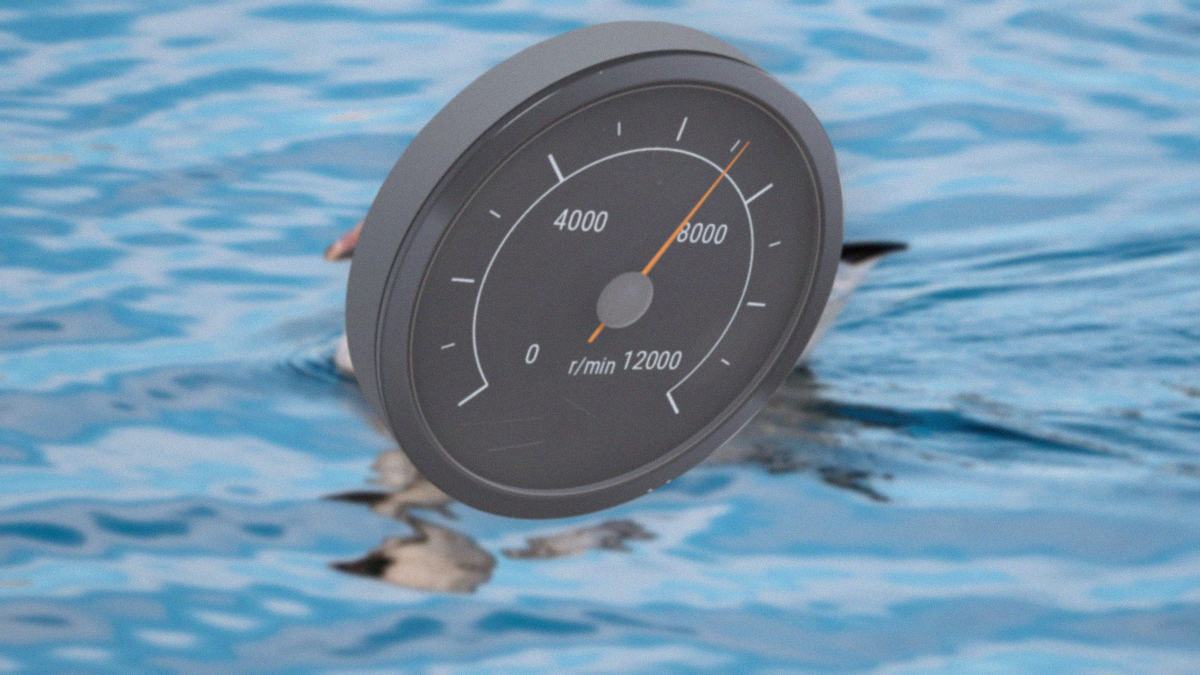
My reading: 7000,rpm
